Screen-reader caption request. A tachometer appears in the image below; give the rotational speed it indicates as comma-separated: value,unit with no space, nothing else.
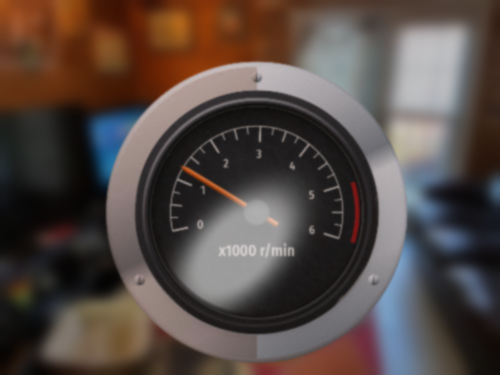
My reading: 1250,rpm
